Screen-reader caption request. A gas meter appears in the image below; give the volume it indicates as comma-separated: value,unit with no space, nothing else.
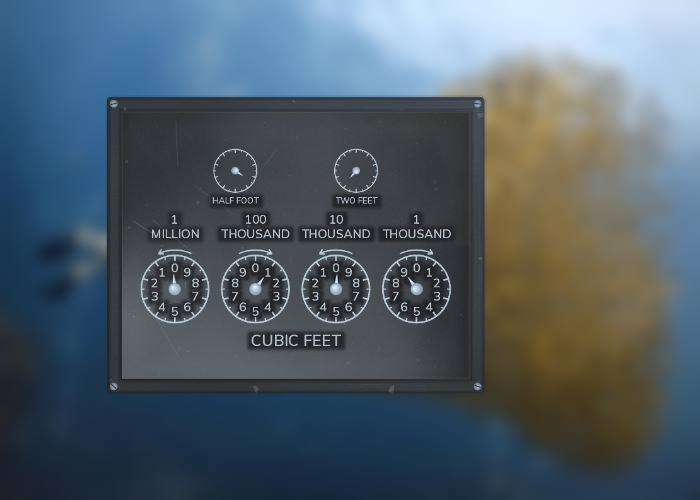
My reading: 9900,ft³
